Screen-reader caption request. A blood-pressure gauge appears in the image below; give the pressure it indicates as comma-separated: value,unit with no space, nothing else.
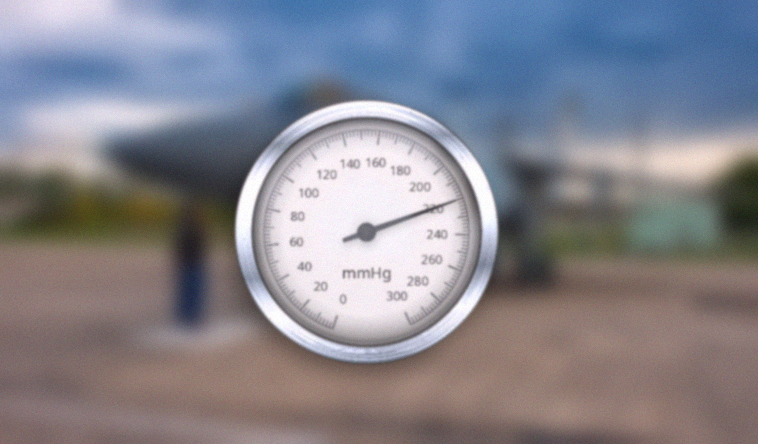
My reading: 220,mmHg
